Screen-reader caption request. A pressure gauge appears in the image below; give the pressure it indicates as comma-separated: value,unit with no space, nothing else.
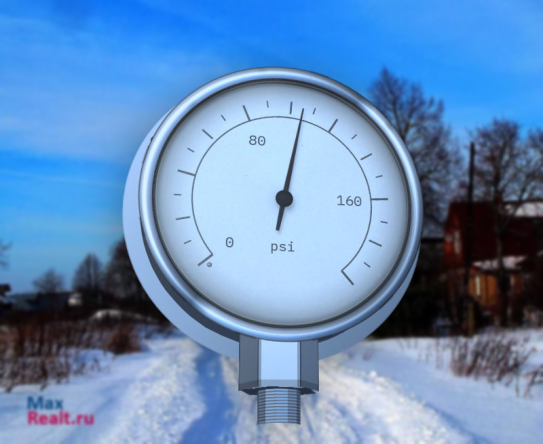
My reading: 105,psi
